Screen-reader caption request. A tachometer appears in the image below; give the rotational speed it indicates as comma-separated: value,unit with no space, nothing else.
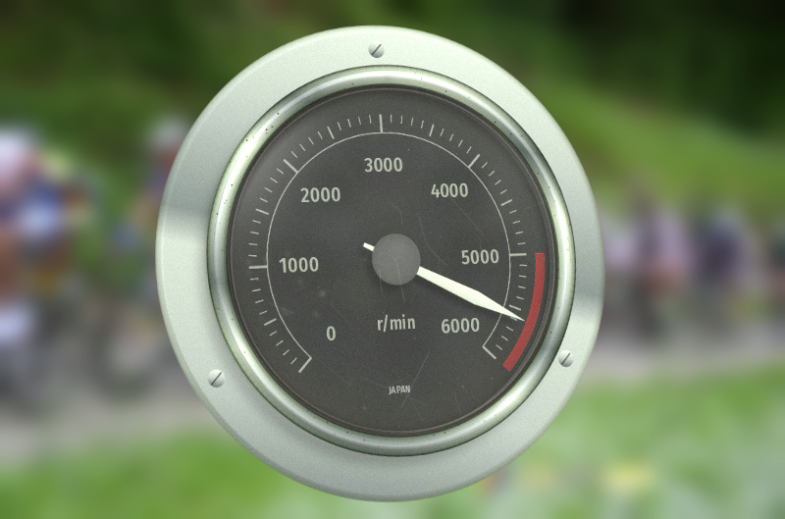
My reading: 5600,rpm
